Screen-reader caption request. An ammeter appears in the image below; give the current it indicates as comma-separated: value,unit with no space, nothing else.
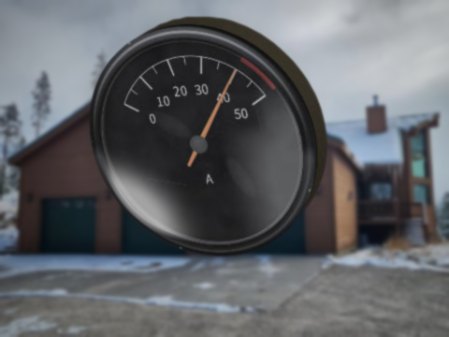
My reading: 40,A
